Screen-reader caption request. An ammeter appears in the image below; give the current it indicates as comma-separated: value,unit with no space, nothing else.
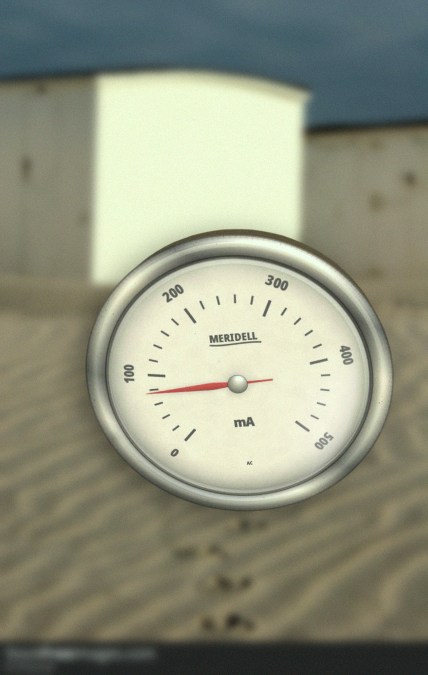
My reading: 80,mA
